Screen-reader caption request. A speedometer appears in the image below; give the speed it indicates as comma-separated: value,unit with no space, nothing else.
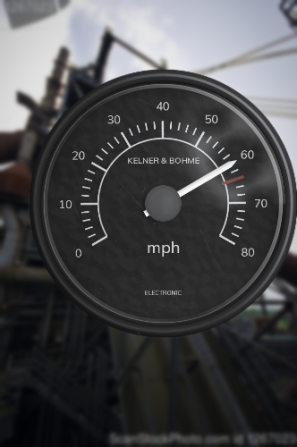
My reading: 60,mph
